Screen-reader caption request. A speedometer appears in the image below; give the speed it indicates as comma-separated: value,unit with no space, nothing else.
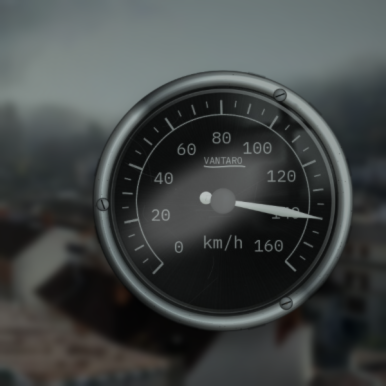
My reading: 140,km/h
